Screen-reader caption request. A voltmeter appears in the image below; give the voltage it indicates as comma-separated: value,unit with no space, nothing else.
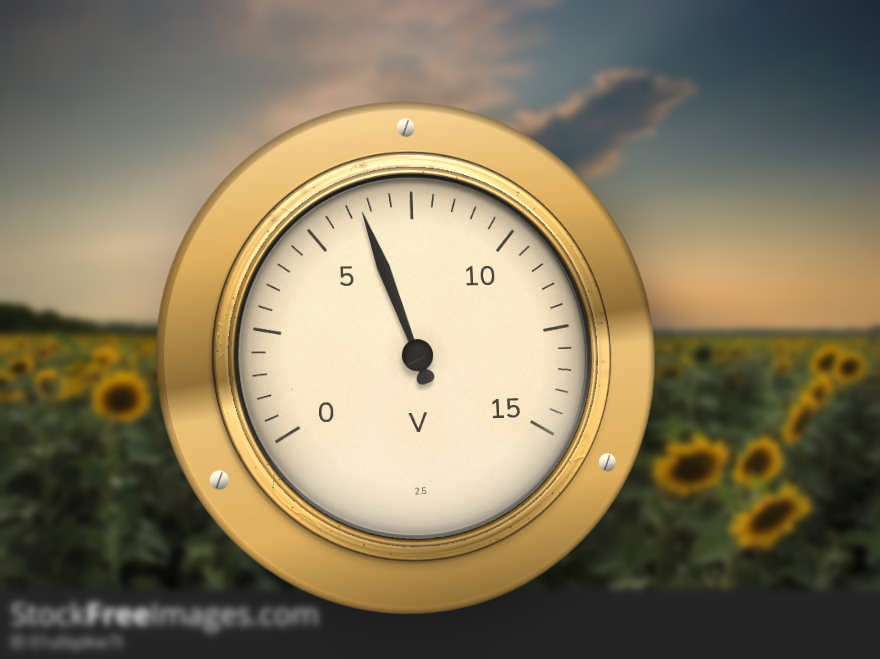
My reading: 6.25,V
